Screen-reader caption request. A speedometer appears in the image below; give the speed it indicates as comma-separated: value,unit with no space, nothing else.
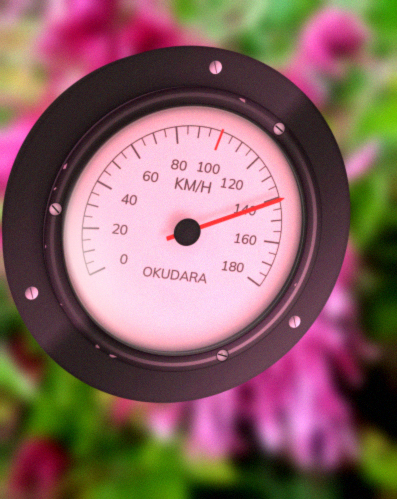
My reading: 140,km/h
